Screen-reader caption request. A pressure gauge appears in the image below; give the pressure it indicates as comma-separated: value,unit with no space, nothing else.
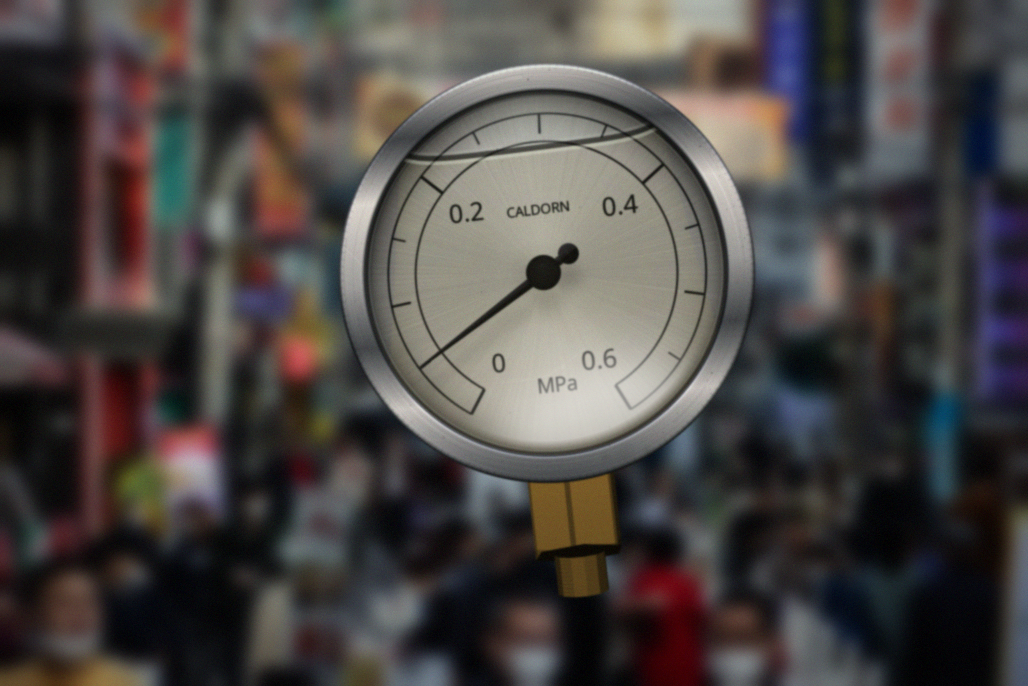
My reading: 0.05,MPa
